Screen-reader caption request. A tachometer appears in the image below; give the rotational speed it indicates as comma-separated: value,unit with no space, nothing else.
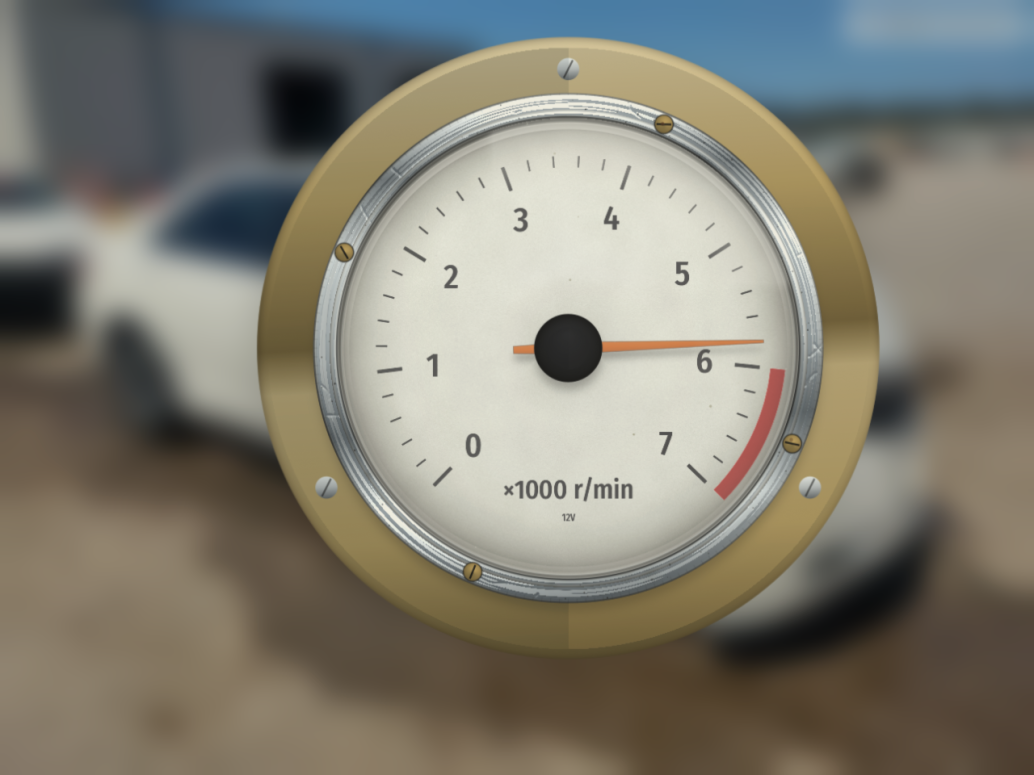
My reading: 5800,rpm
